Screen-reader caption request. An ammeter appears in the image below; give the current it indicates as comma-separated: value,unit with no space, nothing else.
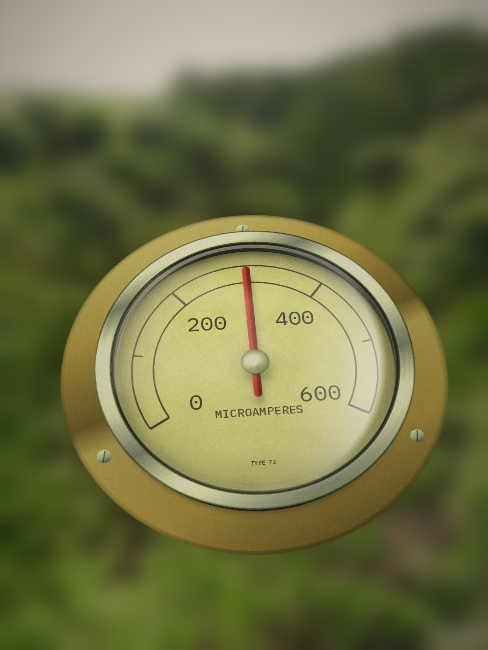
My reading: 300,µA
